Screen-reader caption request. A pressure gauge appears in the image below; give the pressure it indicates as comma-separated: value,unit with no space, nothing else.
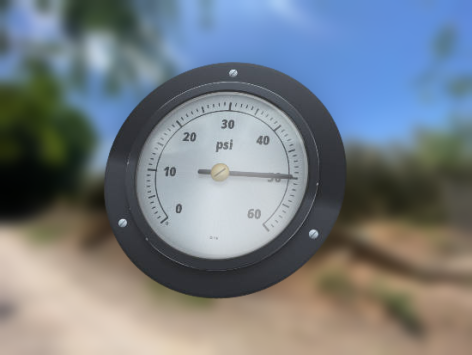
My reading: 50,psi
